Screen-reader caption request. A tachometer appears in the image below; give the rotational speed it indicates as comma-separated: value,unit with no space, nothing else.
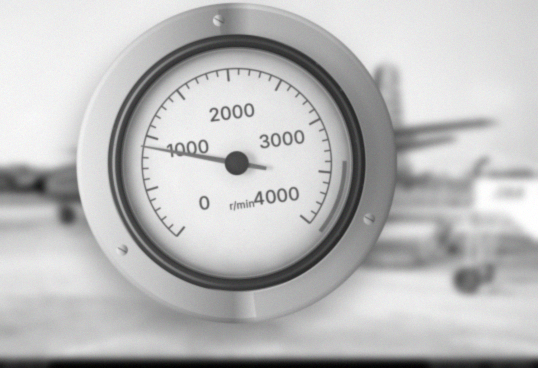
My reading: 900,rpm
